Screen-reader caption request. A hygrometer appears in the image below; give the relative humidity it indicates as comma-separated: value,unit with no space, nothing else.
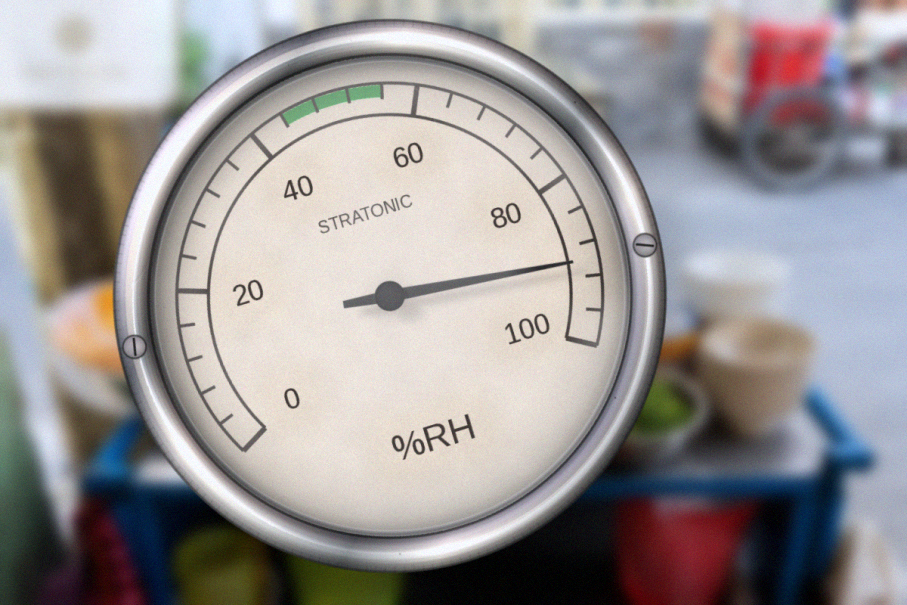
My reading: 90,%
